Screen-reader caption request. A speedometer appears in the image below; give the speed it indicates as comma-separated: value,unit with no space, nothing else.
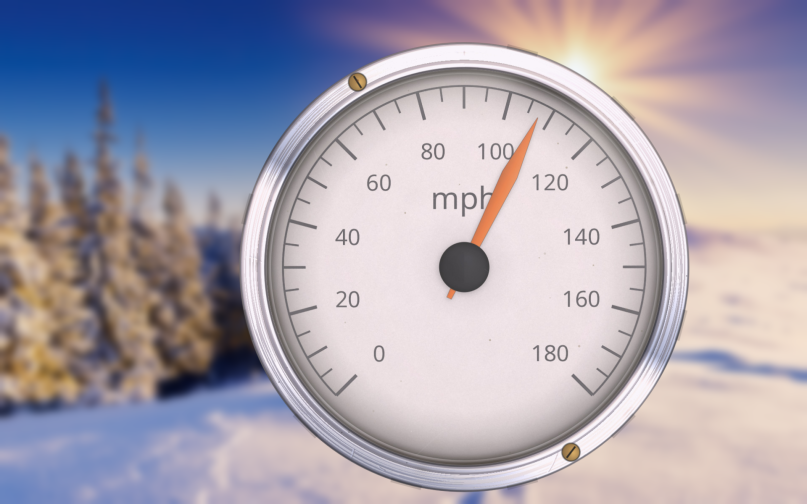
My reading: 107.5,mph
